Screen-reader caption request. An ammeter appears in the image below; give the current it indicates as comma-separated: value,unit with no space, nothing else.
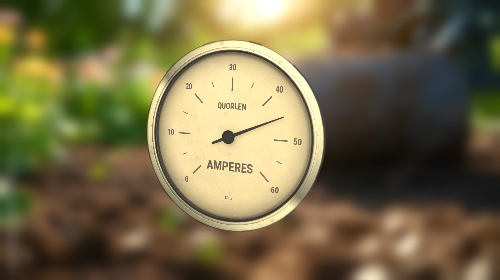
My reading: 45,A
